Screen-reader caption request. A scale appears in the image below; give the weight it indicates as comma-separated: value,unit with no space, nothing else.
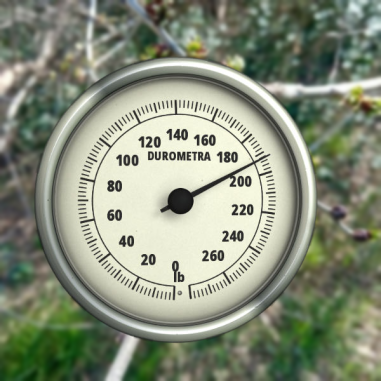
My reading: 192,lb
